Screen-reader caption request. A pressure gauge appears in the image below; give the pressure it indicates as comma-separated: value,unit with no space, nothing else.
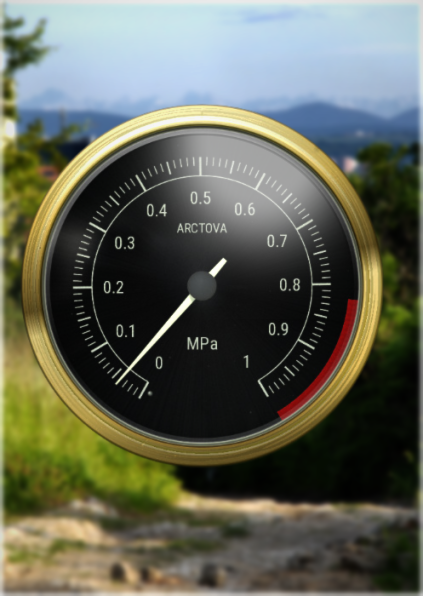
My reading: 0.04,MPa
